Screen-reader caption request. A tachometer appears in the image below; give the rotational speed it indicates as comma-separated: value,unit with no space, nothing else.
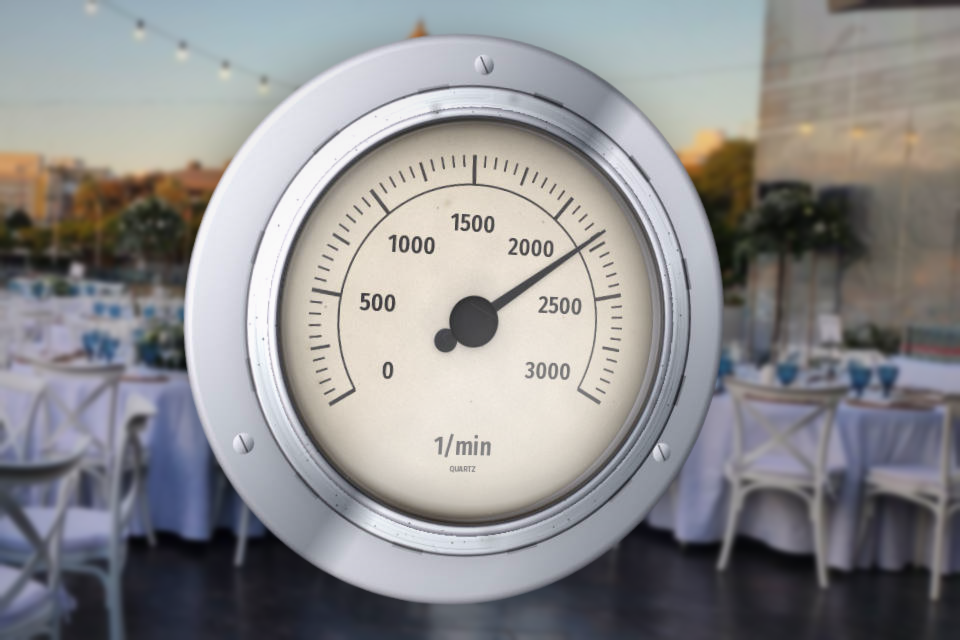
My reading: 2200,rpm
